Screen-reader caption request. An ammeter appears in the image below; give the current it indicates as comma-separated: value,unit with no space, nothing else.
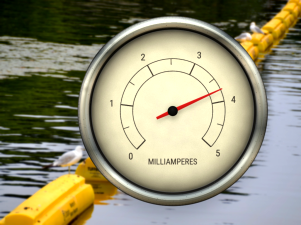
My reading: 3.75,mA
